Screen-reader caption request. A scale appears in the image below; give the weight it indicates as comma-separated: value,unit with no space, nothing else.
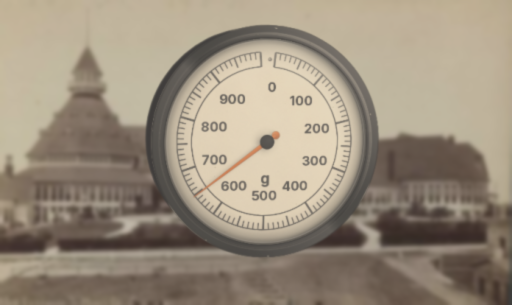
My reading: 650,g
